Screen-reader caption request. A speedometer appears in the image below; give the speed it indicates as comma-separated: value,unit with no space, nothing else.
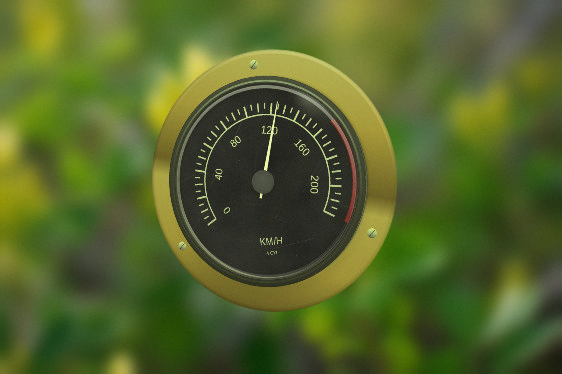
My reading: 125,km/h
